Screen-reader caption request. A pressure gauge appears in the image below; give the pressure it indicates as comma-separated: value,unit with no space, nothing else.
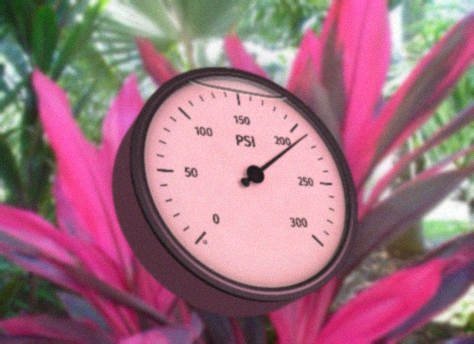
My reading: 210,psi
